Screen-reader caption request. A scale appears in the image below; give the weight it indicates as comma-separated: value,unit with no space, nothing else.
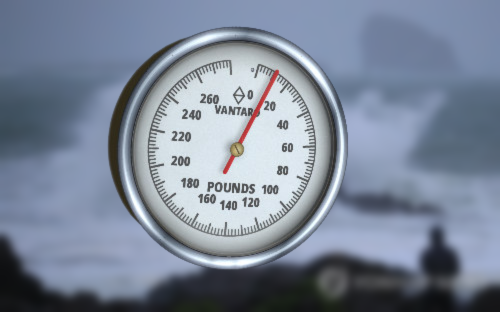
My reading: 10,lb
